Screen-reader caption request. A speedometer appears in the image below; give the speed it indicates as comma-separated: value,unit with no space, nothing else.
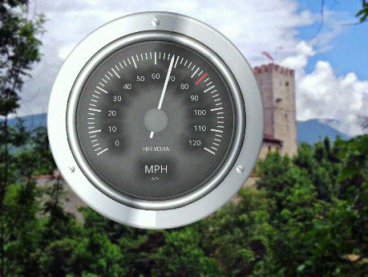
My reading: 68,mph
